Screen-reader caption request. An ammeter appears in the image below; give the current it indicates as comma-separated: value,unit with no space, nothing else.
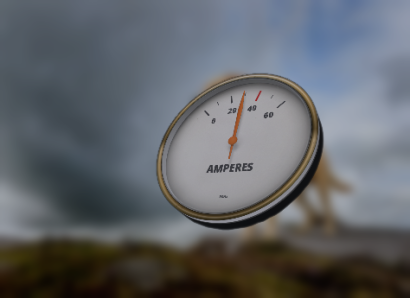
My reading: 30,A
